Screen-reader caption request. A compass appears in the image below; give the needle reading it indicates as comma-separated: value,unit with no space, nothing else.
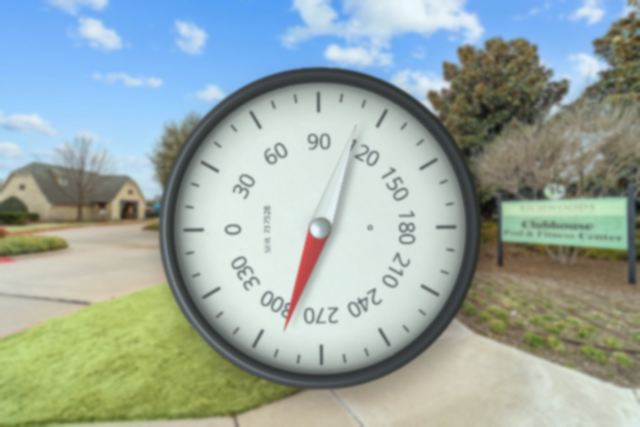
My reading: 290,°
